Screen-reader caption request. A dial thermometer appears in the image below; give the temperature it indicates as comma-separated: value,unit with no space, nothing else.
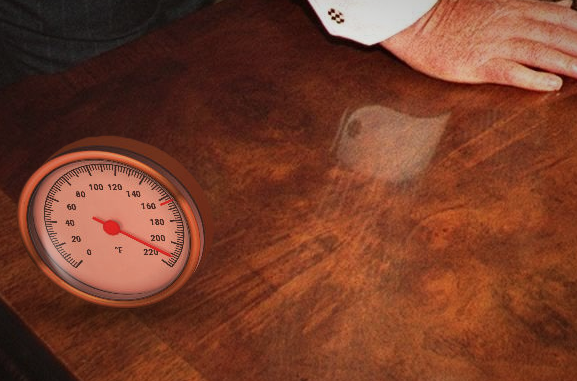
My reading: 210,°F
